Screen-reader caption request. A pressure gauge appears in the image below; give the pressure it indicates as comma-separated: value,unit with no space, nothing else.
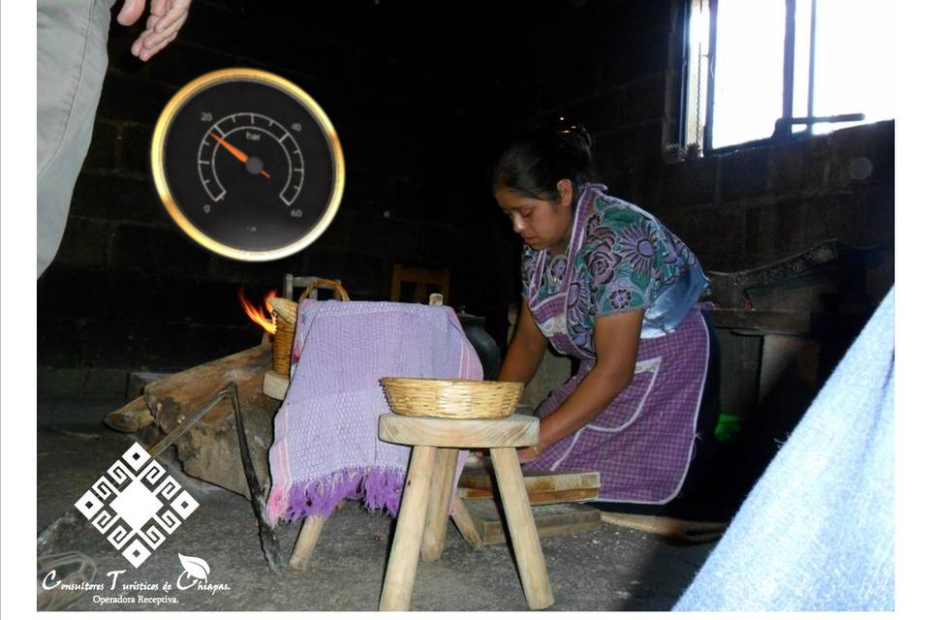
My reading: 17.5,bar
